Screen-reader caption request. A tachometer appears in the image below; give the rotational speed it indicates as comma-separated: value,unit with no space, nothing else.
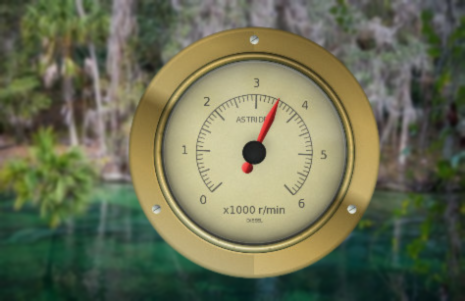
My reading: 3500,rpm
